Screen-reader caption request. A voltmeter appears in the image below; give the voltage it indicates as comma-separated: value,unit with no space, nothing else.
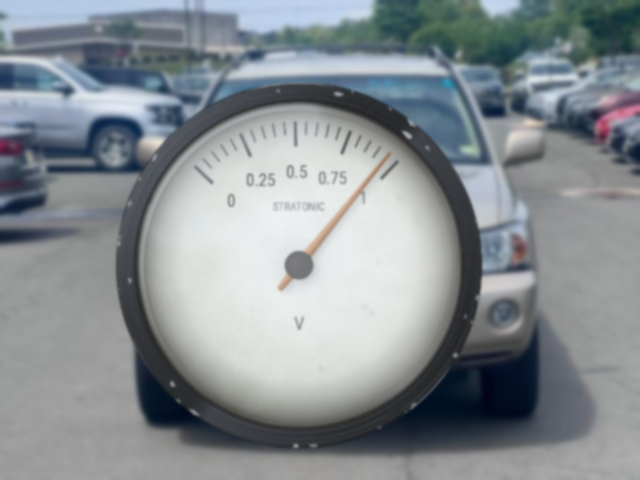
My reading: 0.95,V
